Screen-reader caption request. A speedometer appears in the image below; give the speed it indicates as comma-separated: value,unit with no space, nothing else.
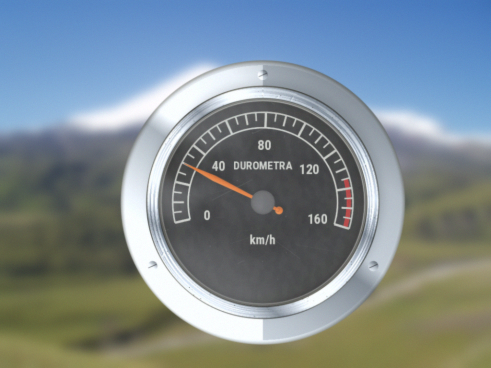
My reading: 30,km/h
